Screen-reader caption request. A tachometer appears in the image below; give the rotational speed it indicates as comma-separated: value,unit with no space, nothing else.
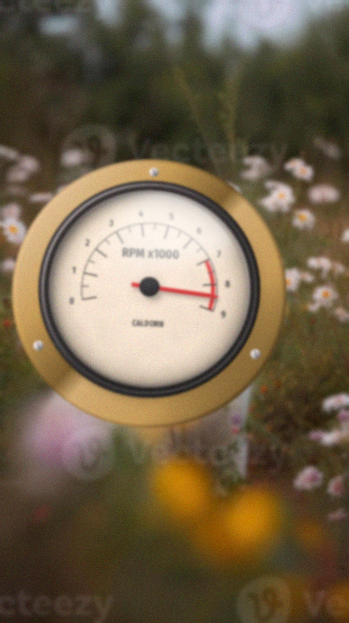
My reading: 8500,rpm
